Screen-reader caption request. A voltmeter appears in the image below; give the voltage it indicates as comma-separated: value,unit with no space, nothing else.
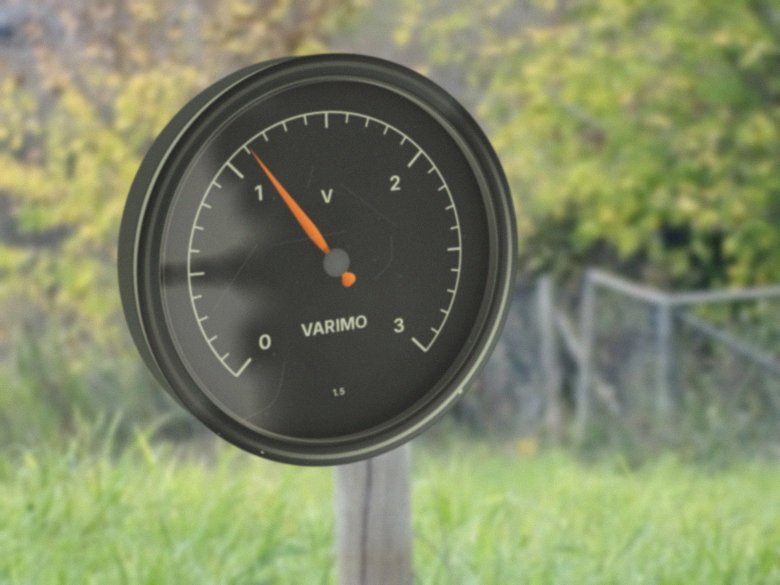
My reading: 1.1,V
